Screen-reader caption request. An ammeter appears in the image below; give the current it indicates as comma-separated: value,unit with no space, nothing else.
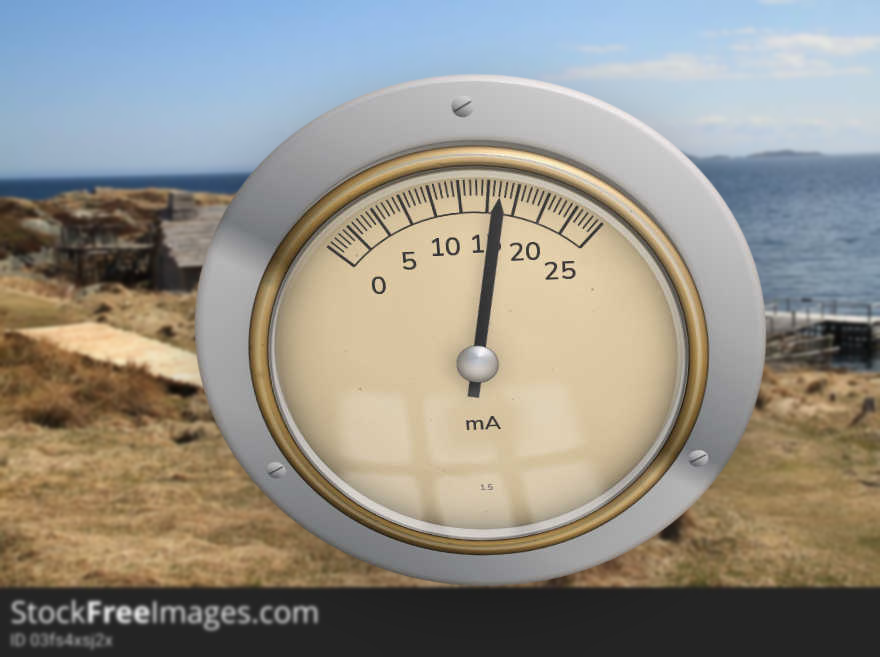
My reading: 16,mA
